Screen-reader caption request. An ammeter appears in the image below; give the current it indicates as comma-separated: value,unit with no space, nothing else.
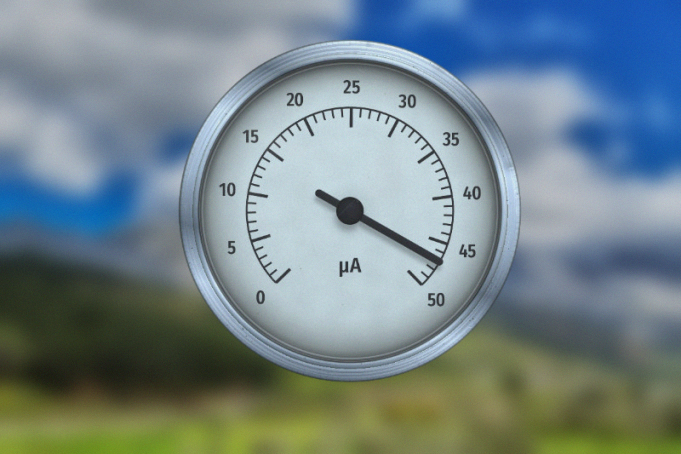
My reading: 47,µA
